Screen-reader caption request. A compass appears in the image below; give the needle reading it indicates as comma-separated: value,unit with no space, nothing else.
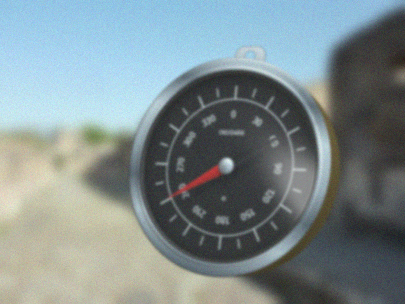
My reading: 240,°
